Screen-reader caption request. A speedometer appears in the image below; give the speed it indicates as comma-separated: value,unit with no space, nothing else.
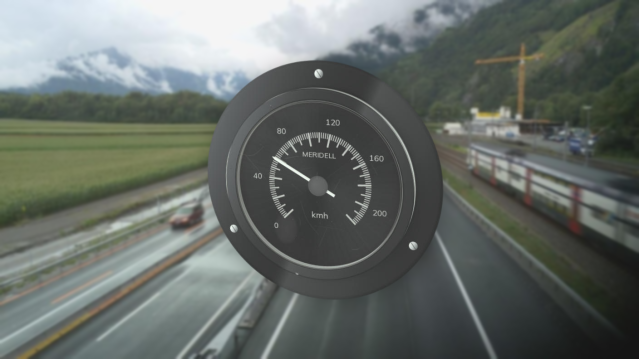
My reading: 60,km/h
